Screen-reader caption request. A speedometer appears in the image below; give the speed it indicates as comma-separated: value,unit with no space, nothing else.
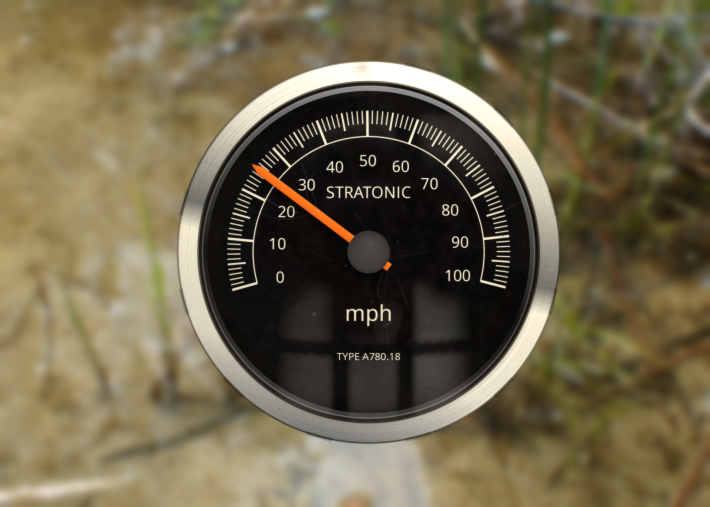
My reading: 25,mph
